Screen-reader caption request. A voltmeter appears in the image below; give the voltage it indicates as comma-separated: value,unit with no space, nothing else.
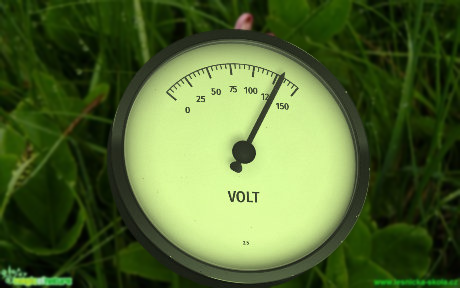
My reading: 130,V
